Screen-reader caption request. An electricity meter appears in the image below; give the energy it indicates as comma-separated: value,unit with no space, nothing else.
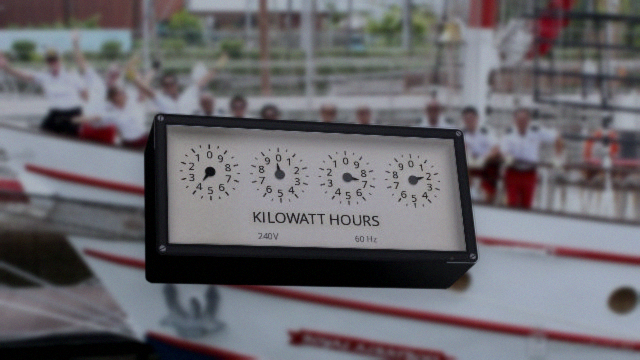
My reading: 3972,kWh
